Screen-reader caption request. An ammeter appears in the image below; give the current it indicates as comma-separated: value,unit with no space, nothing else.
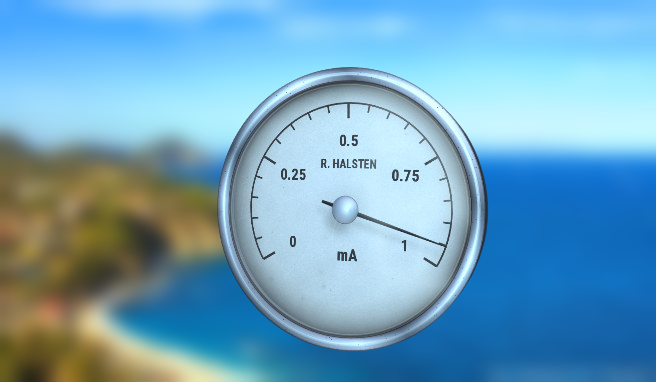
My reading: 0.95,mA
